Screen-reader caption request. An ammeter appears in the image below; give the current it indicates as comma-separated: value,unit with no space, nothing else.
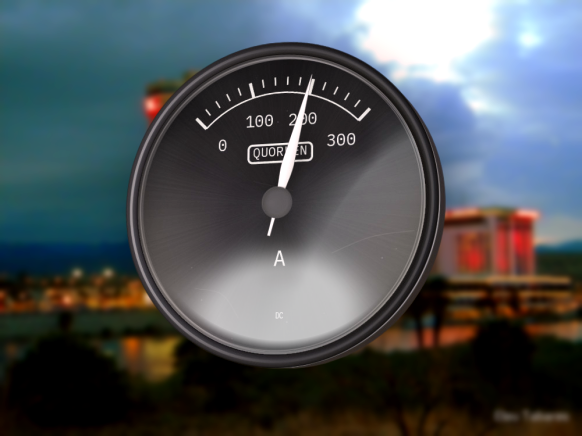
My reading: 200,A
